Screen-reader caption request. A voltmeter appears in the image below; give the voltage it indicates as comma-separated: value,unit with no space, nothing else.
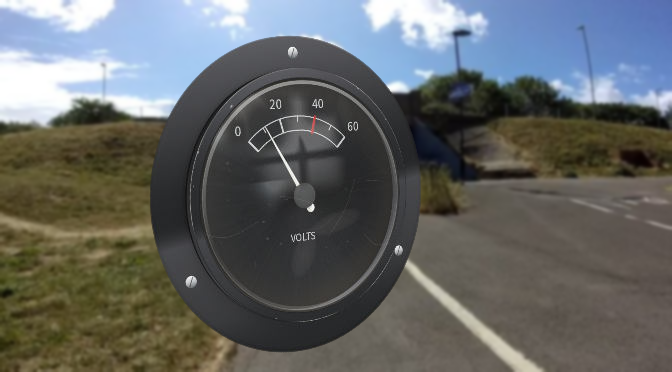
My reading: 10,V
